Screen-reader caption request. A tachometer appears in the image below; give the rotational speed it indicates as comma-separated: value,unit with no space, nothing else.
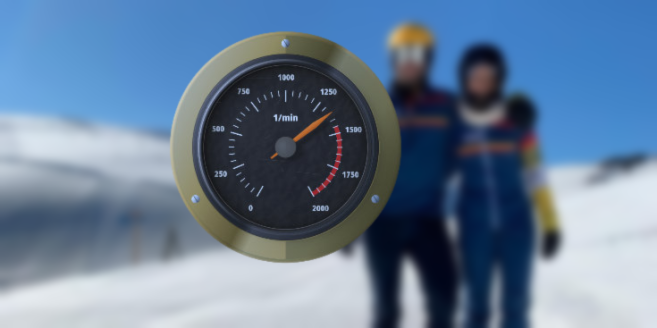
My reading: 1350,rpm
